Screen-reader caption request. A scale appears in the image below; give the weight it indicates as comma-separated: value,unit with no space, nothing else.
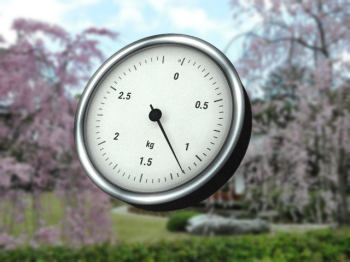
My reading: 1.15,kg
